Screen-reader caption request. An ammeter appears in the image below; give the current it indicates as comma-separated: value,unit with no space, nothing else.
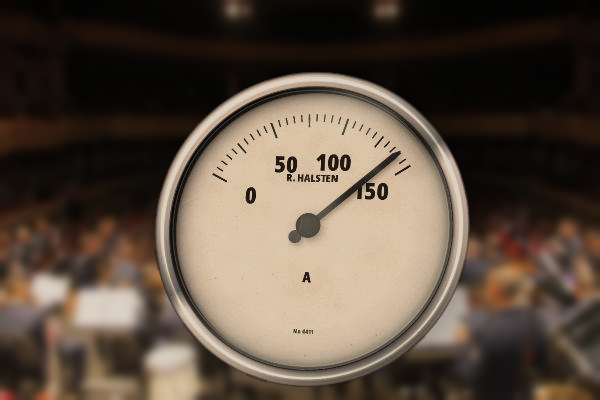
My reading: 140,A
